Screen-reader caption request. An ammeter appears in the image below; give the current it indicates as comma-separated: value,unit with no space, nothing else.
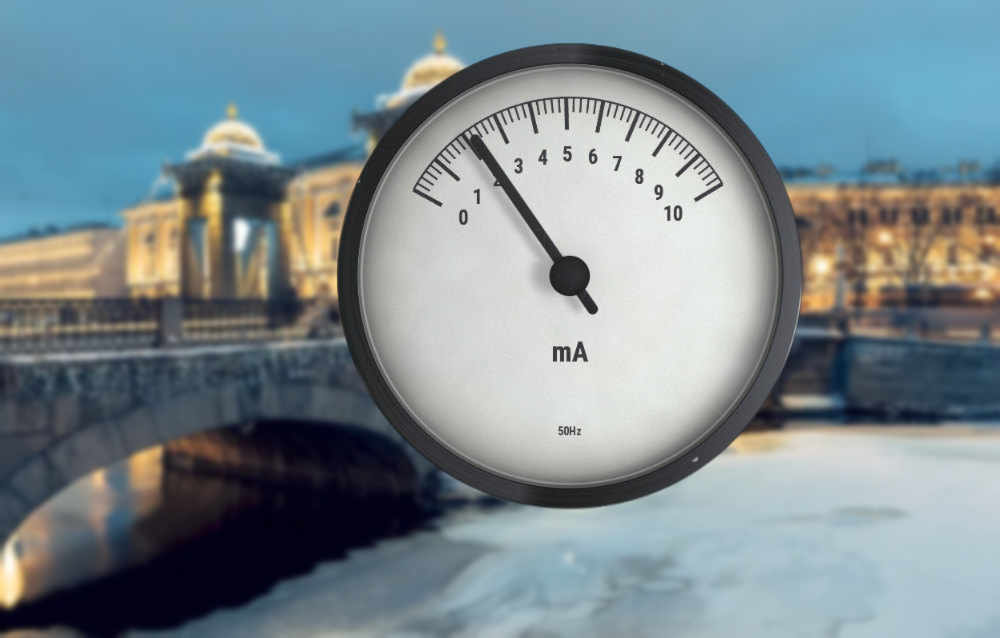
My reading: 2.2,mA
